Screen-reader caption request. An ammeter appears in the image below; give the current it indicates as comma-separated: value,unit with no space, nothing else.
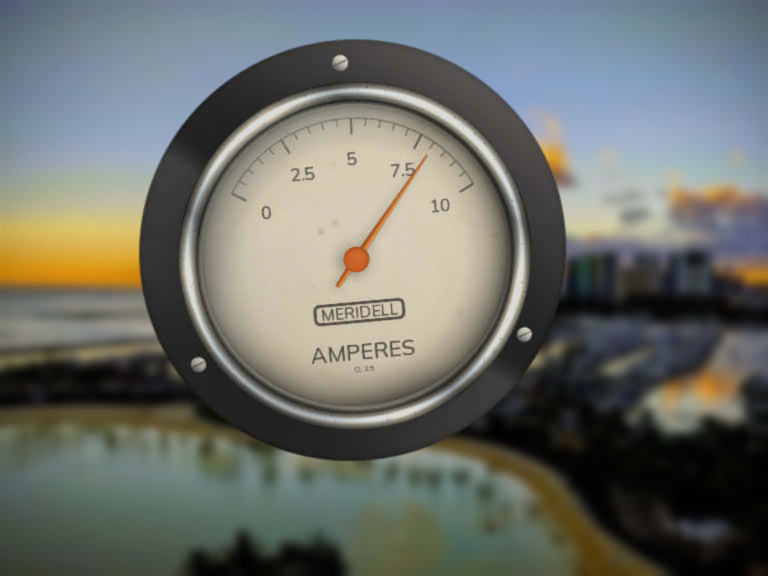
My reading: 8,A
